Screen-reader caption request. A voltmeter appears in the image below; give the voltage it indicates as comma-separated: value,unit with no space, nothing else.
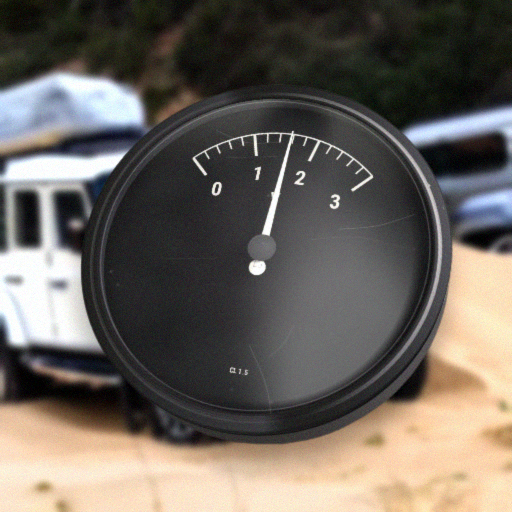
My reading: 1.6,V
